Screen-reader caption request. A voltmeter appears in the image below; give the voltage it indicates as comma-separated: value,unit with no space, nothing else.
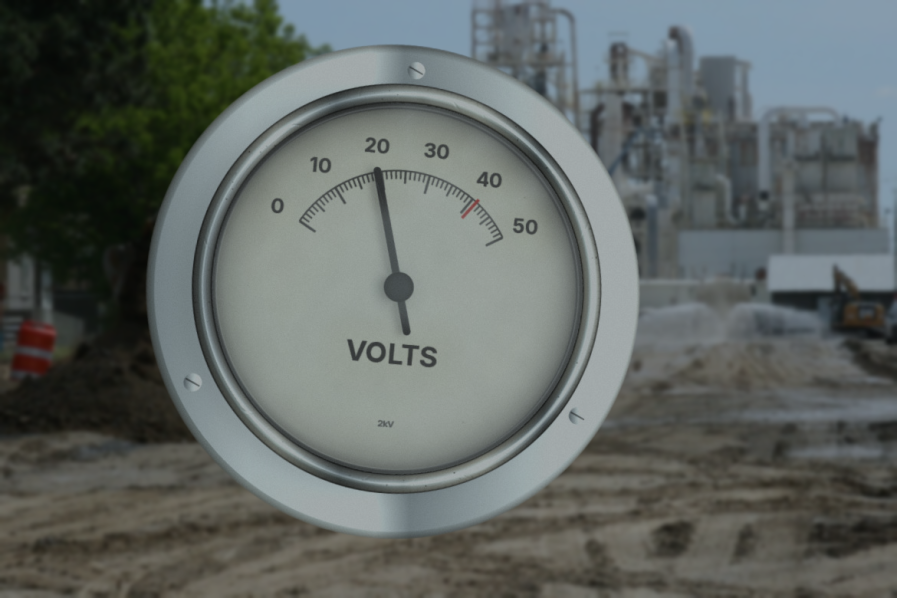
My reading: 19,V
